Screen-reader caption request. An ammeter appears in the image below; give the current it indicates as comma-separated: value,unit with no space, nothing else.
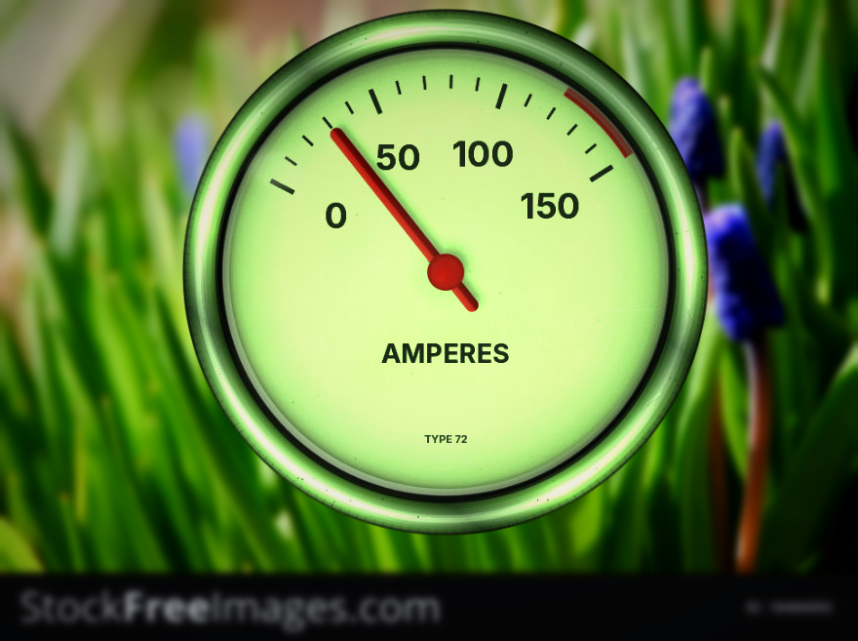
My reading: 30,A
